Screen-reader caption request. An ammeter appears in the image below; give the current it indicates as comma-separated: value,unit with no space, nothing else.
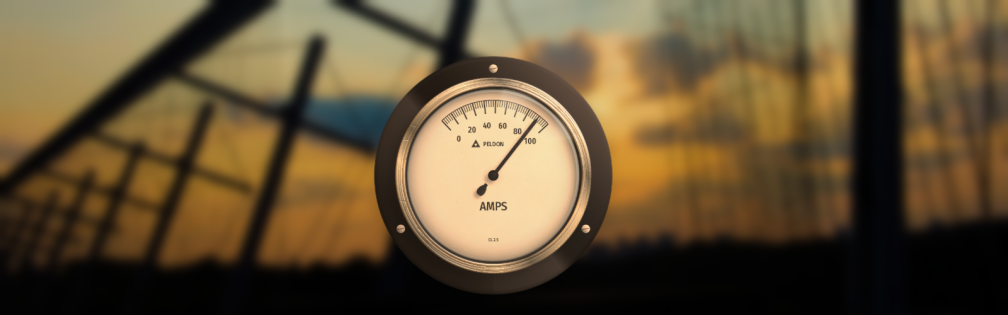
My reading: 90,A
